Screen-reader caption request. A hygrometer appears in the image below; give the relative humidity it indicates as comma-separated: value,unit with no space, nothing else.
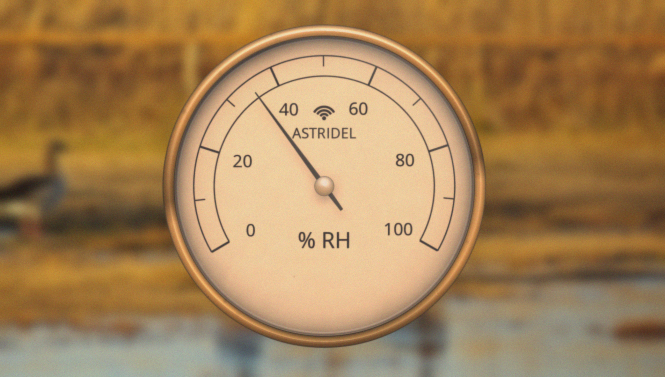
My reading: 35,%
